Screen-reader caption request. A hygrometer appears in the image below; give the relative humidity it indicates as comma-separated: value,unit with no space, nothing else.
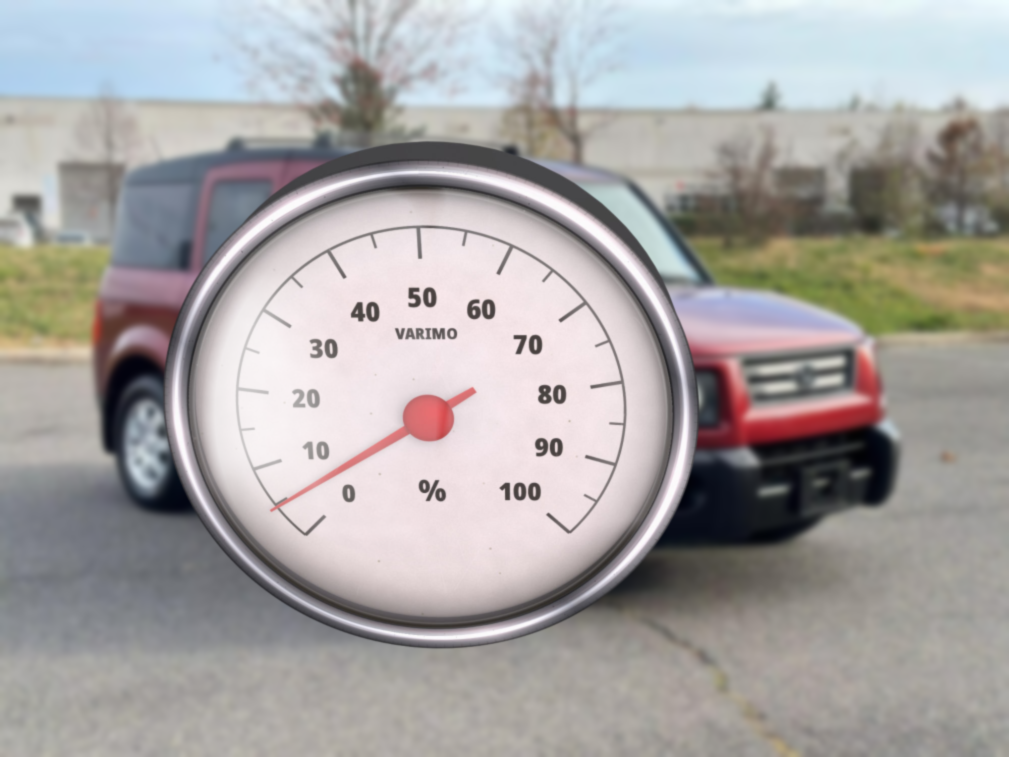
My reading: 5,%
